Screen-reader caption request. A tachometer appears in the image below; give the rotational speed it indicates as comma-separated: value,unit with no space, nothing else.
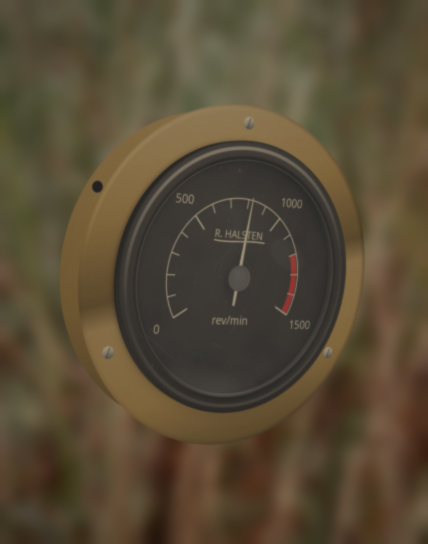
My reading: 800,rpm
